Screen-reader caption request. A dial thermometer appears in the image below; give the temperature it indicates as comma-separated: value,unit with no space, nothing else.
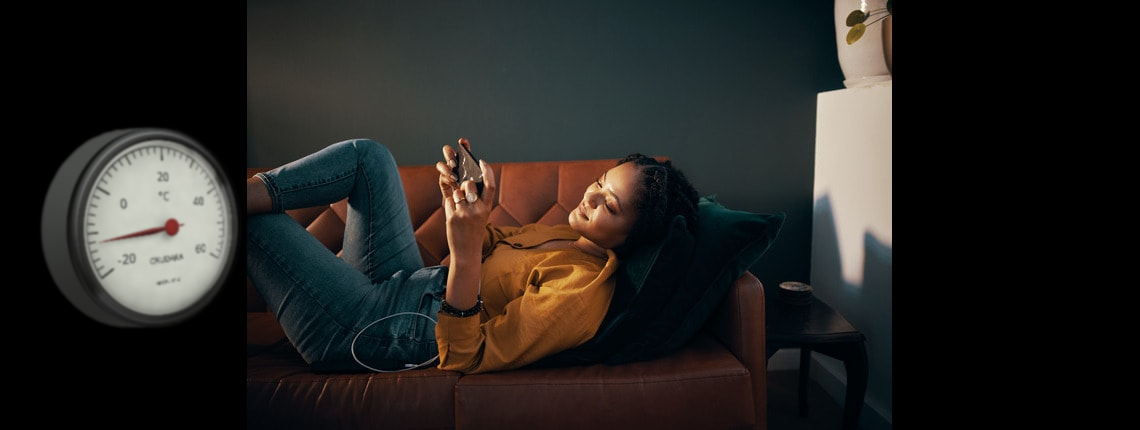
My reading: -12,°C
